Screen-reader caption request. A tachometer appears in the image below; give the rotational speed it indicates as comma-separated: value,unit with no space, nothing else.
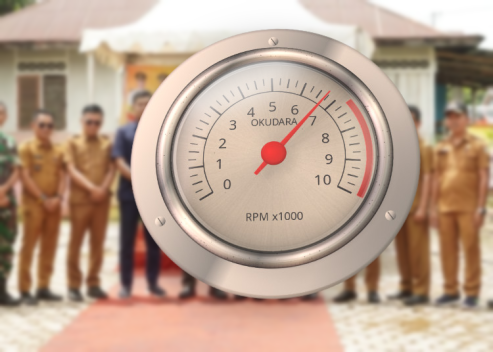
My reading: 6750,rpm
